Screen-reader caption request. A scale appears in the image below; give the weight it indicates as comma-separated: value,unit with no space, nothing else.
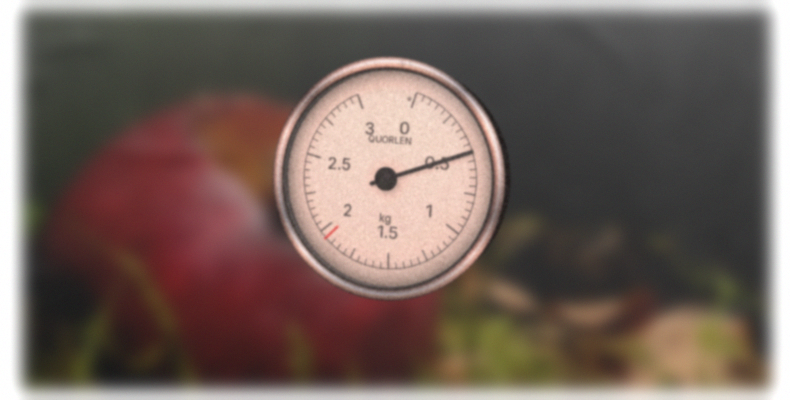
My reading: 0.5,kg
